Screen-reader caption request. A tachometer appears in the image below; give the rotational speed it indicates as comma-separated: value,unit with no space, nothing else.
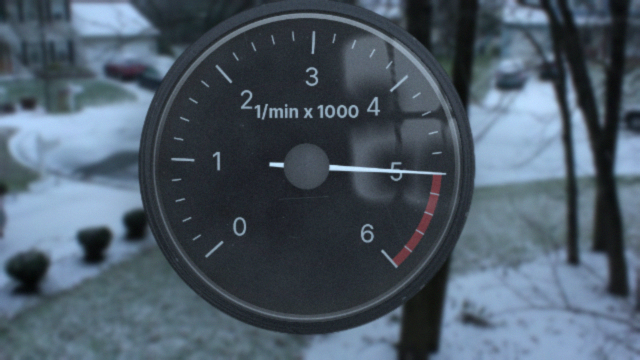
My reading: 5000,rpm
